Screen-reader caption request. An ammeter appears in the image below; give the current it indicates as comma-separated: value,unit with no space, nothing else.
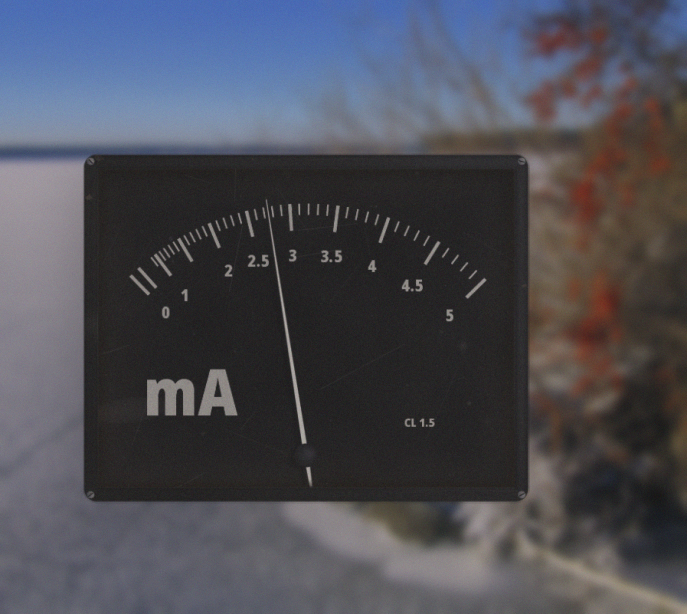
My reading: 2.75,mA
